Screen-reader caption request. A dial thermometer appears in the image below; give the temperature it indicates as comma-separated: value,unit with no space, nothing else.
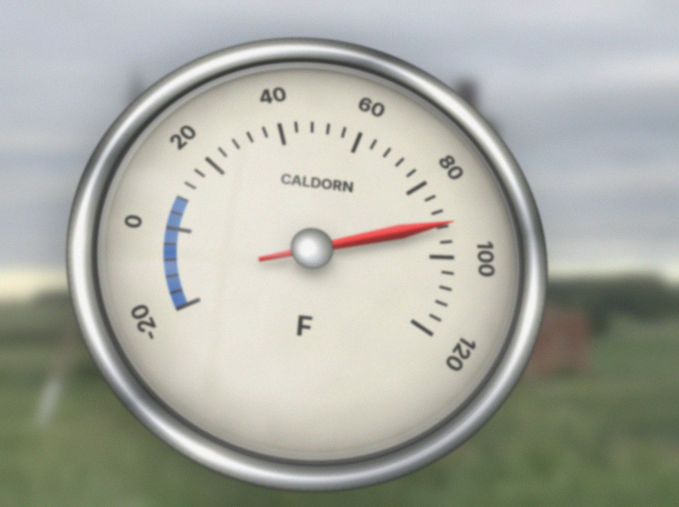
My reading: 92,°F
